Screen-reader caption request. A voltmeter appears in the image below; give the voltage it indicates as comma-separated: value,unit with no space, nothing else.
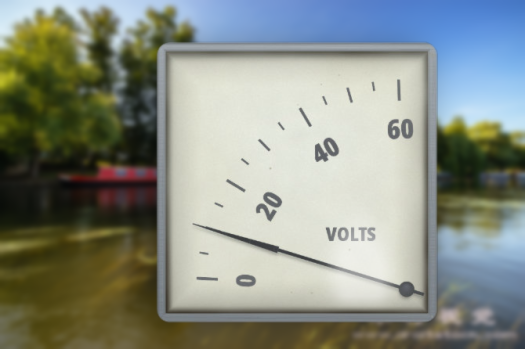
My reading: 10,V
